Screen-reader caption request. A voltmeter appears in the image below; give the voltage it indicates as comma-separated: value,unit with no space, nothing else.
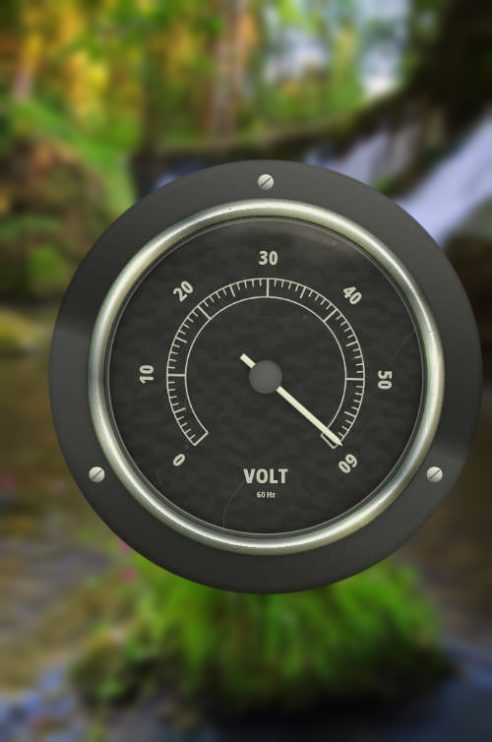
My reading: 59,V
